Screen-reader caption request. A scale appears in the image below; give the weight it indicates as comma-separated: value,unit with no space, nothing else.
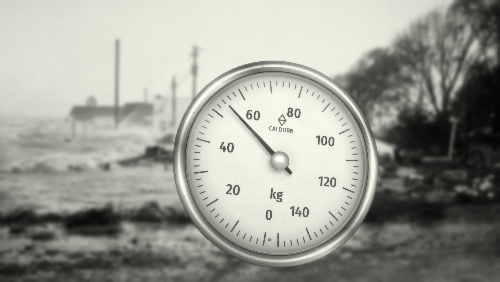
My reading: 54,kg
